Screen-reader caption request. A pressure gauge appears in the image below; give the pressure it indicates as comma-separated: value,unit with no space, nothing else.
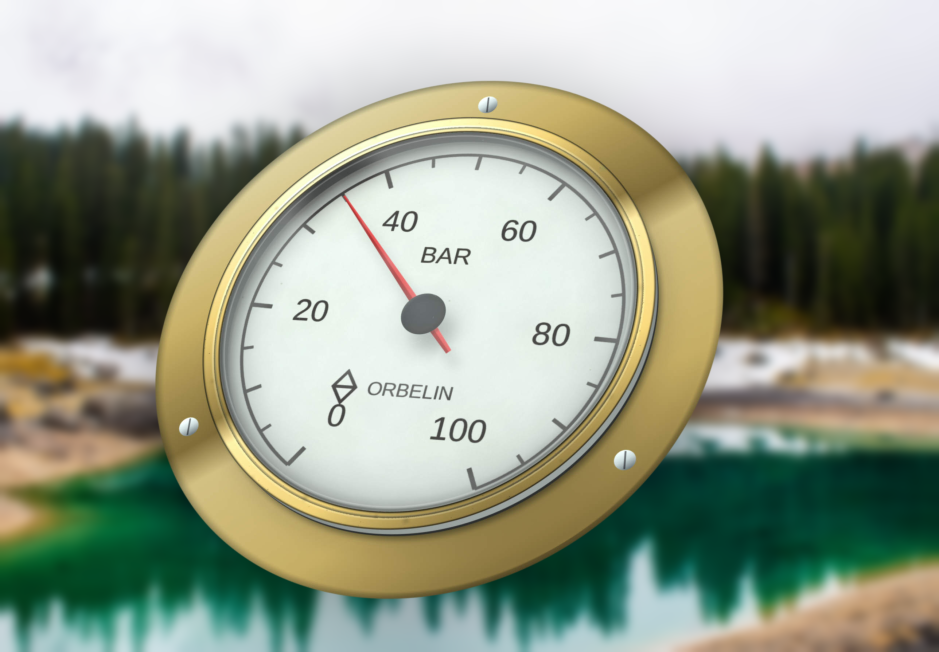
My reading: 35,bar
